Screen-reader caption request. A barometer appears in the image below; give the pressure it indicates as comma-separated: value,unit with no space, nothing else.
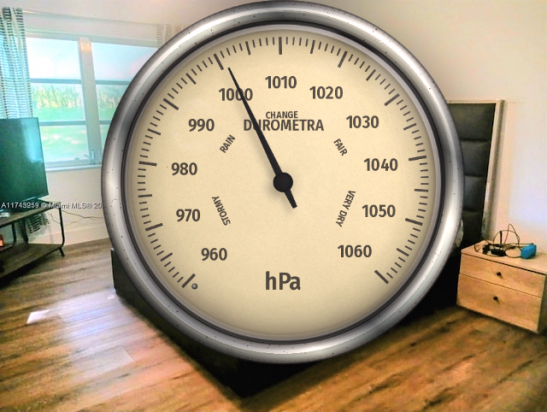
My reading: 1001,hPa
